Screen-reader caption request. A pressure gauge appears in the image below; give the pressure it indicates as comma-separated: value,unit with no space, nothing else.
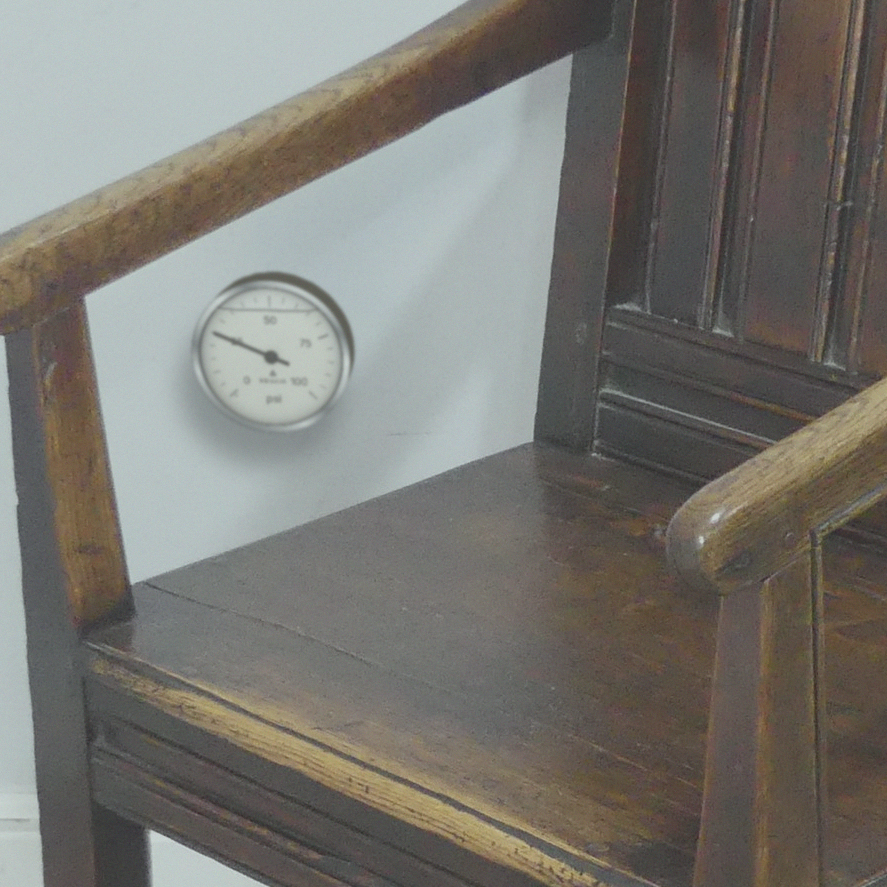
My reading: 25,psi
